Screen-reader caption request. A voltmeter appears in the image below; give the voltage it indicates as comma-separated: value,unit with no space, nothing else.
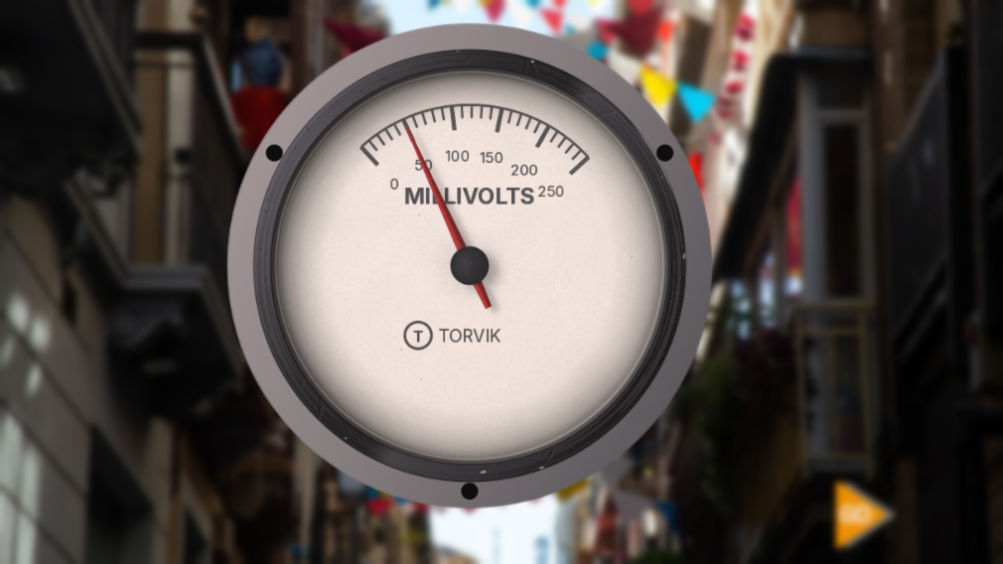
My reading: 50,mV
